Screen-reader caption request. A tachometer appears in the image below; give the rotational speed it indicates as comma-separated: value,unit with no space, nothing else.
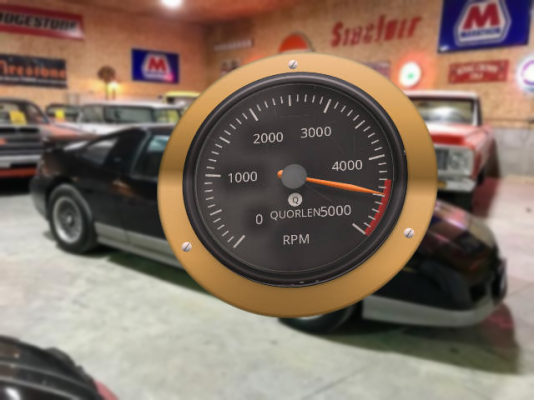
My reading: 4500,rpm
